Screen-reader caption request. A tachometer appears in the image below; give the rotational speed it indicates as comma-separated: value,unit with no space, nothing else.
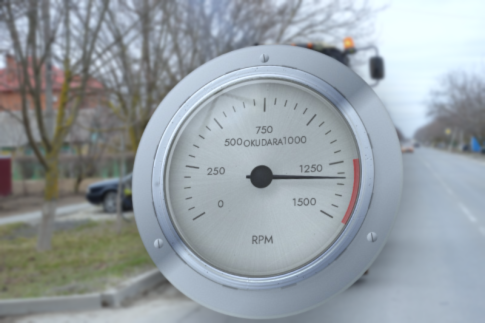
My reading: 1325,rpm
